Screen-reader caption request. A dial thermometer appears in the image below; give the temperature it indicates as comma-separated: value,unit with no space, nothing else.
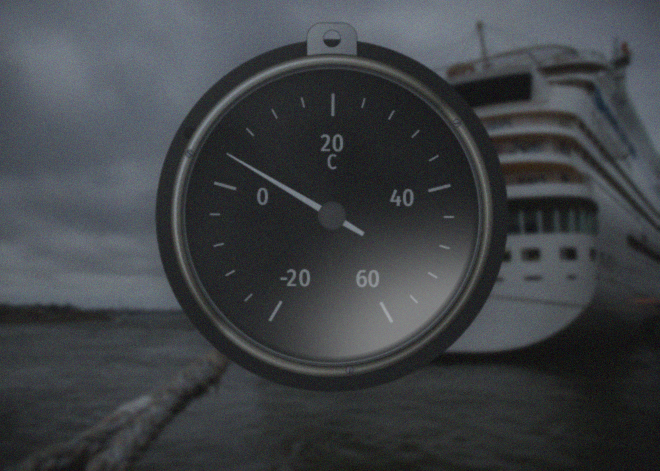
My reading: 4,°C
